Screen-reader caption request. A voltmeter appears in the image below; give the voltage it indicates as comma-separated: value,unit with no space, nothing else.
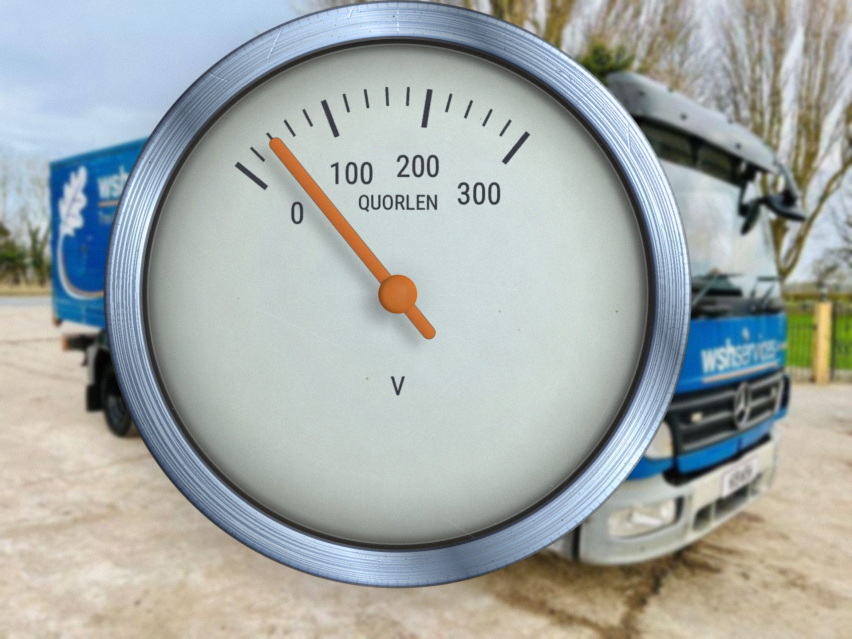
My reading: 40,V
